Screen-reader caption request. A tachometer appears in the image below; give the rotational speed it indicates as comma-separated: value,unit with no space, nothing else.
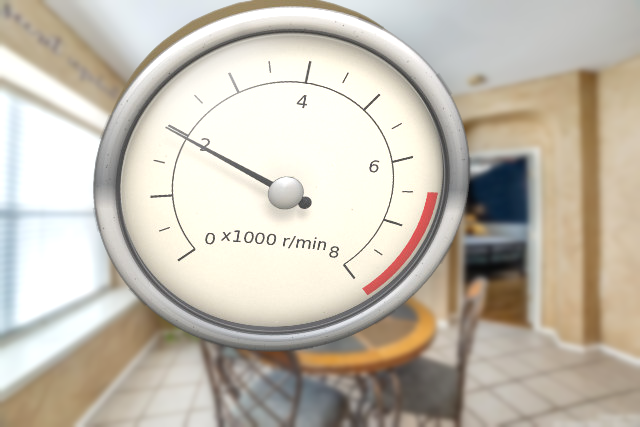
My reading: 2000,rpm
